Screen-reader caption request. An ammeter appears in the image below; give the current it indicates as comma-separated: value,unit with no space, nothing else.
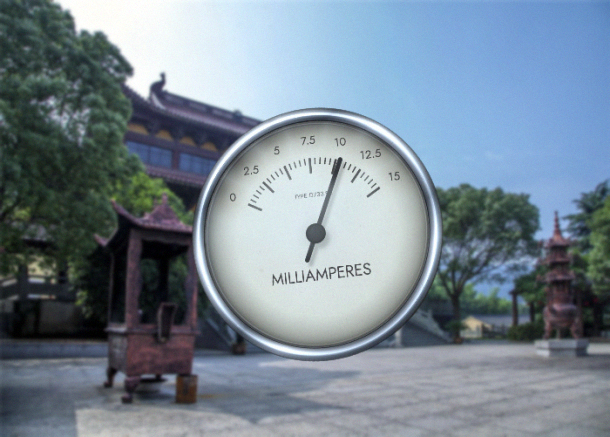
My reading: 10.5,mA
